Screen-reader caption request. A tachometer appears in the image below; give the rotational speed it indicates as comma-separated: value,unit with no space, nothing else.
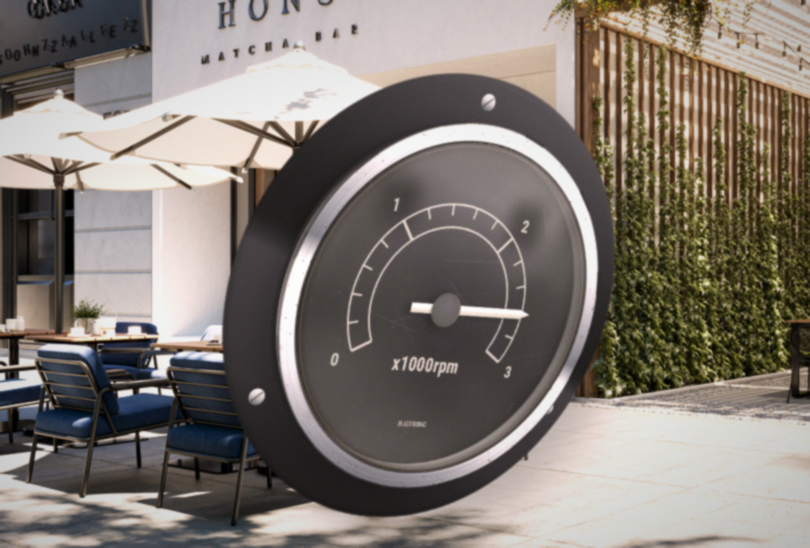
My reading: 2600,rpm
